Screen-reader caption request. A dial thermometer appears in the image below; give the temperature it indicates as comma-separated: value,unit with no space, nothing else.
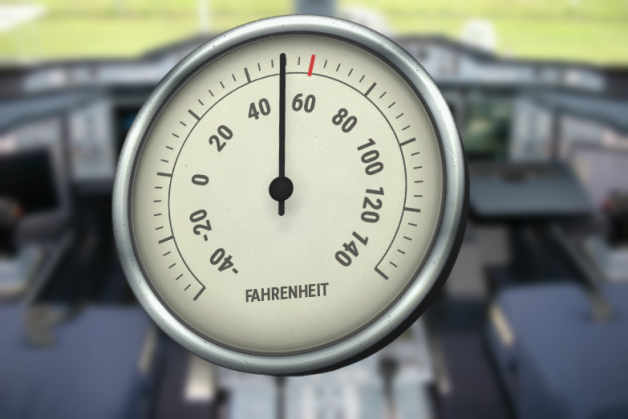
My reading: 52,°F
